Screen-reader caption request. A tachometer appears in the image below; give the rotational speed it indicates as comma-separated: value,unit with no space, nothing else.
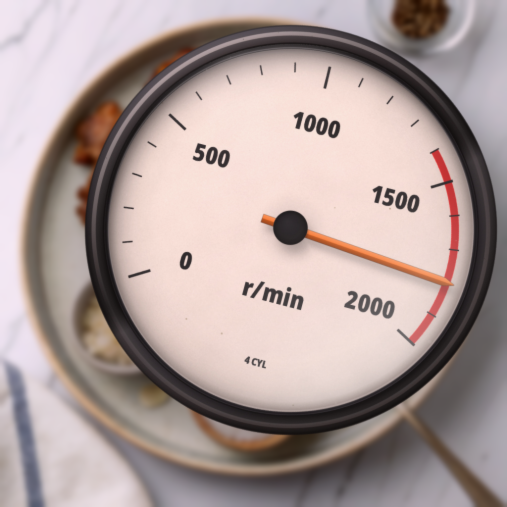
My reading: 1800,rpm
